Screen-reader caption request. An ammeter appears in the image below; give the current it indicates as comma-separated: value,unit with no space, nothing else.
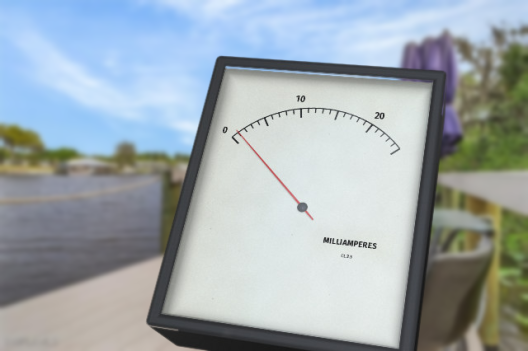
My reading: 1,mA
